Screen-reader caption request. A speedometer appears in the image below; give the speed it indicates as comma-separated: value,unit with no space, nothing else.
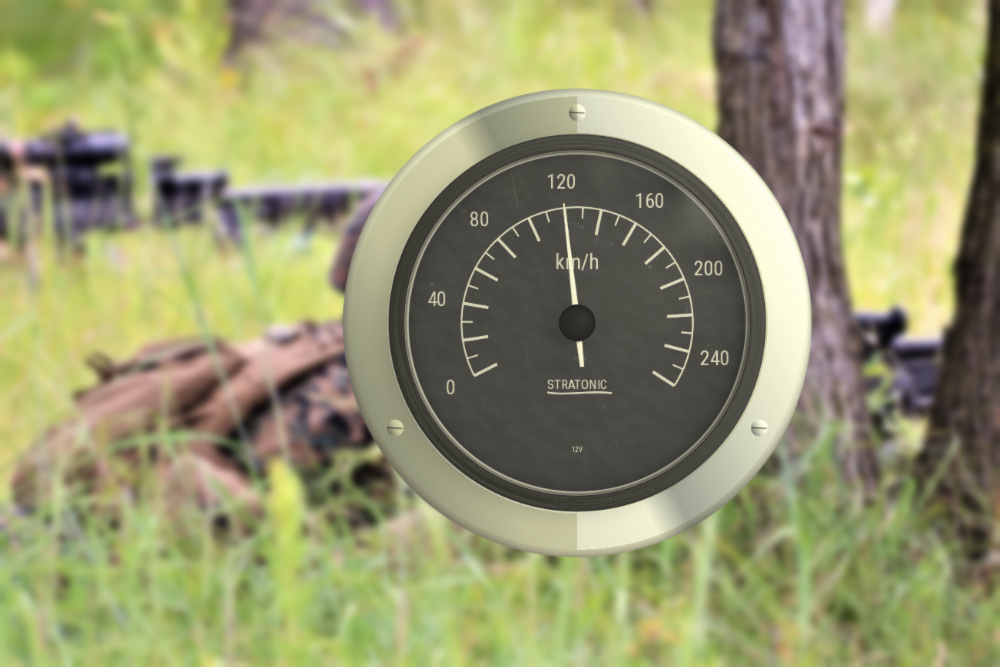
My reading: 120,km/h
